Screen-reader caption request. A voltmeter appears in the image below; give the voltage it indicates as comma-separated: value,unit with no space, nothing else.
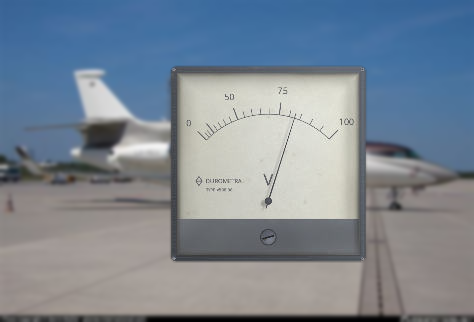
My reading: 82.5,V
